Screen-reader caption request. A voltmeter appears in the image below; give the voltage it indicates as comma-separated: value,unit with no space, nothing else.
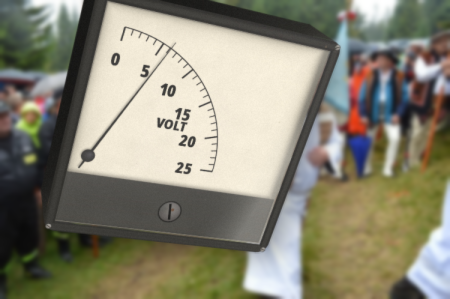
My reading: 6,V
